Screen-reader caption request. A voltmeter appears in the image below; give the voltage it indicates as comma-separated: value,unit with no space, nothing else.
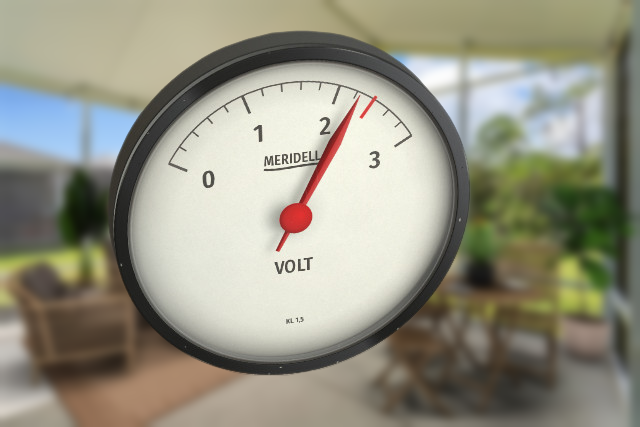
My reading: 2.2,V
